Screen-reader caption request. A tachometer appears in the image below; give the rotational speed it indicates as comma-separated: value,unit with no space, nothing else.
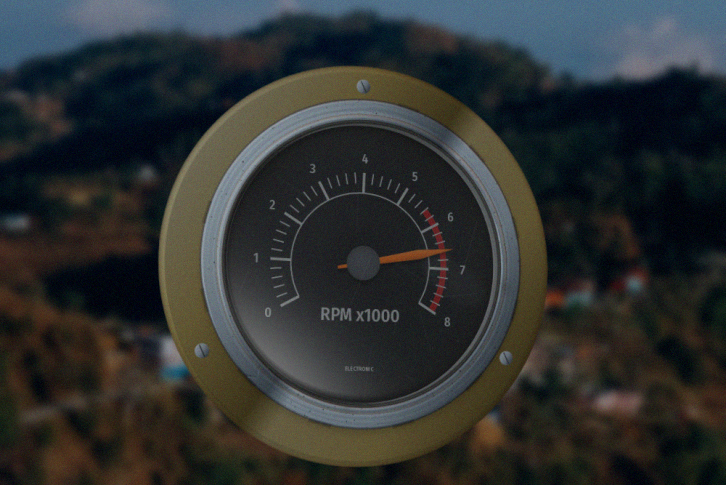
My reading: 6600,rpm
